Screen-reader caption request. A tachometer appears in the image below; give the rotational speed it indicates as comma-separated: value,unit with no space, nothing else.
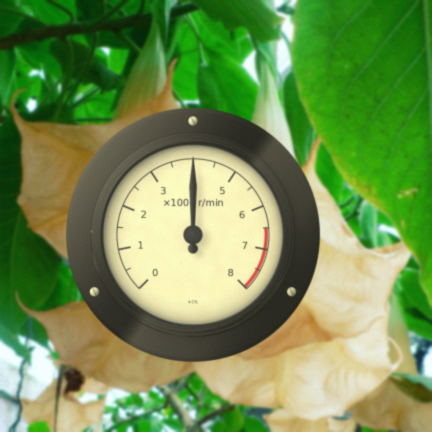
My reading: 4000,rpm
